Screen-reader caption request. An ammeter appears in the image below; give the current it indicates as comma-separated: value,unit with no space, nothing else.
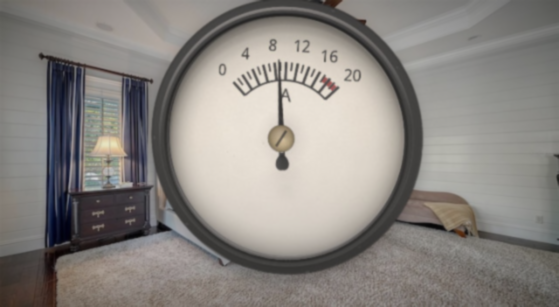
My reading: 9,A
